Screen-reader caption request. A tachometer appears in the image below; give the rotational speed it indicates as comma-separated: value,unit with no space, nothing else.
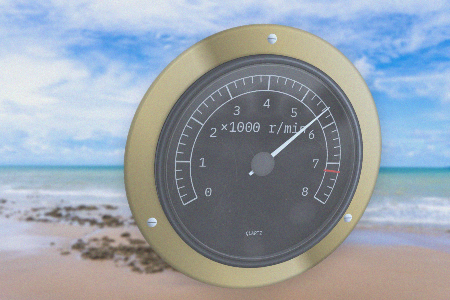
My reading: 5600,rpm
